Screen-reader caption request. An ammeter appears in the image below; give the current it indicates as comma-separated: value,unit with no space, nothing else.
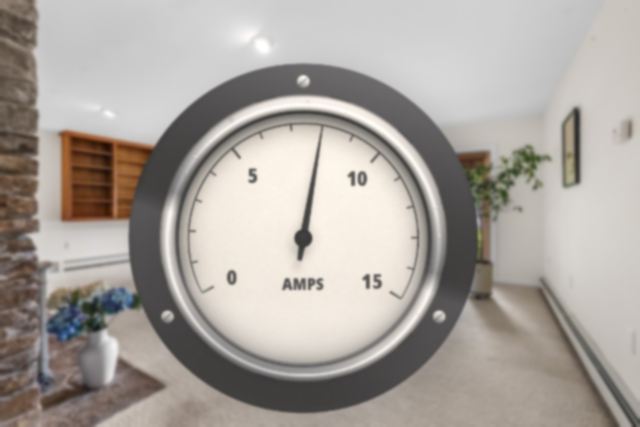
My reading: 8,A
